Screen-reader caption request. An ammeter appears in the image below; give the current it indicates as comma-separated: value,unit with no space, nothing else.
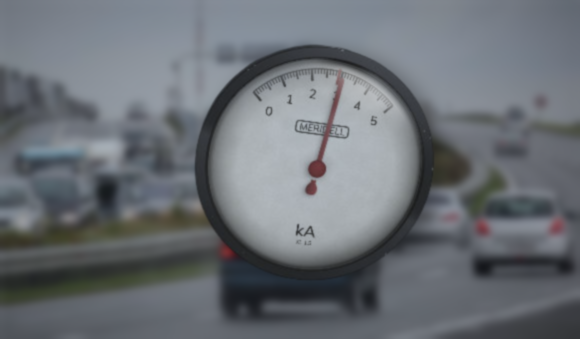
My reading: 3,kA
